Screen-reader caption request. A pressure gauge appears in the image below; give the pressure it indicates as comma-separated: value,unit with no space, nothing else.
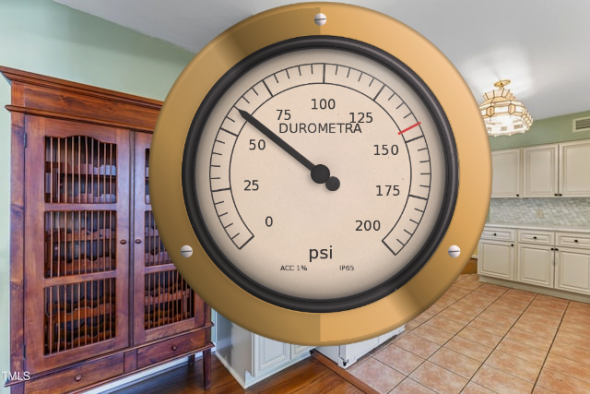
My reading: 60,psi
